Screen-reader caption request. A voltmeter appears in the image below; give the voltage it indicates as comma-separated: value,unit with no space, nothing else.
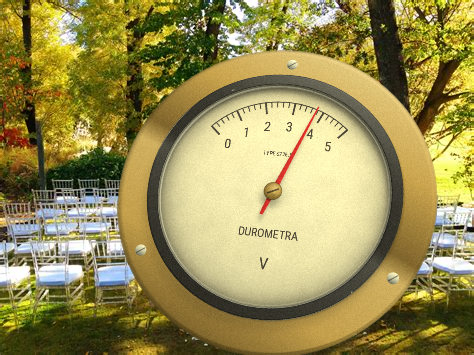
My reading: 3.8,V
